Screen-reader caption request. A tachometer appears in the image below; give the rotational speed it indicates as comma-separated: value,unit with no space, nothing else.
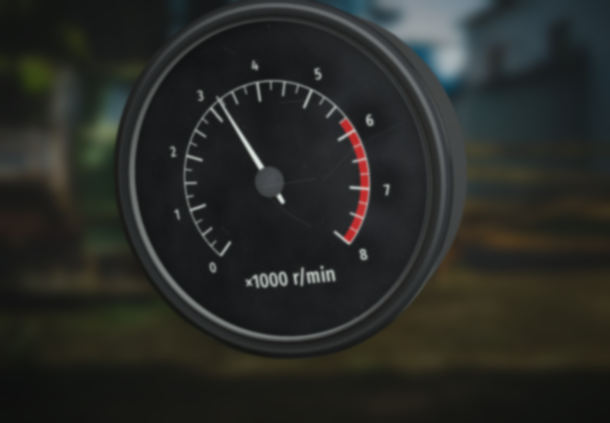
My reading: 3250,rpm
